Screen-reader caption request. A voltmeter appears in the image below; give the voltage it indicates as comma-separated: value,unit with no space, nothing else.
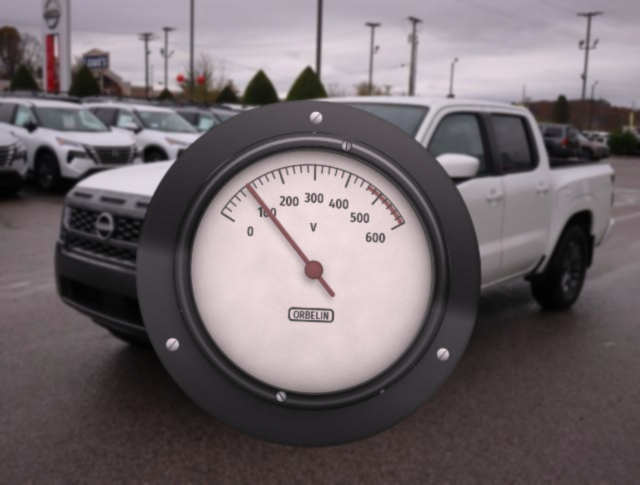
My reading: 100,V
